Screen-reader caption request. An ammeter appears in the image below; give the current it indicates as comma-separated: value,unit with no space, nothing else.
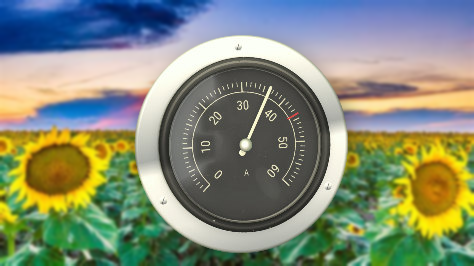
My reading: 36,A
